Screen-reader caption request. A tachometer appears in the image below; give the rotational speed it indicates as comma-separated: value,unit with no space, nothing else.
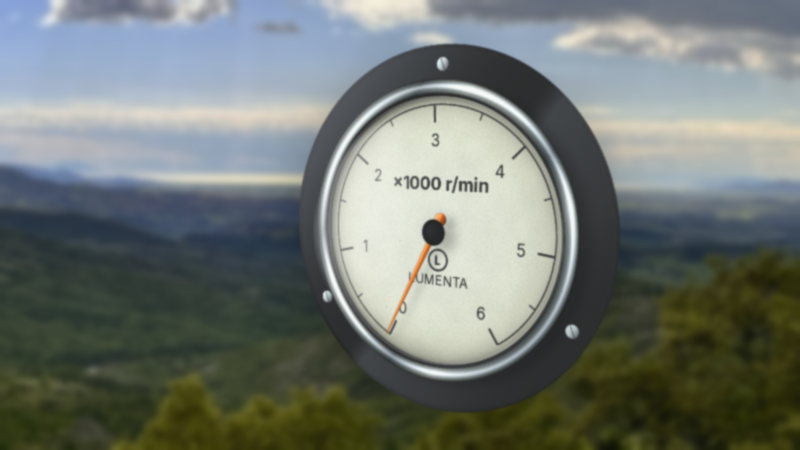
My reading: 0,rpm
